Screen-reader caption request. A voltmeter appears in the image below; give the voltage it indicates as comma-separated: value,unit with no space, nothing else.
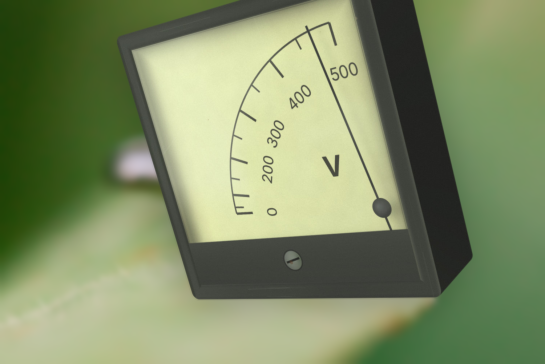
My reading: 475,V
